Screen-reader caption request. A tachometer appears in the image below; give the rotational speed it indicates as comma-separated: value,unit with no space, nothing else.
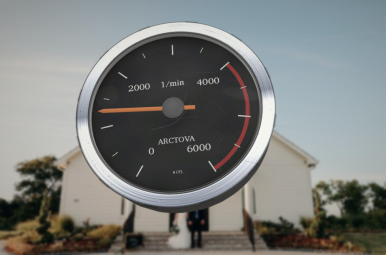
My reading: 1250,rpm
